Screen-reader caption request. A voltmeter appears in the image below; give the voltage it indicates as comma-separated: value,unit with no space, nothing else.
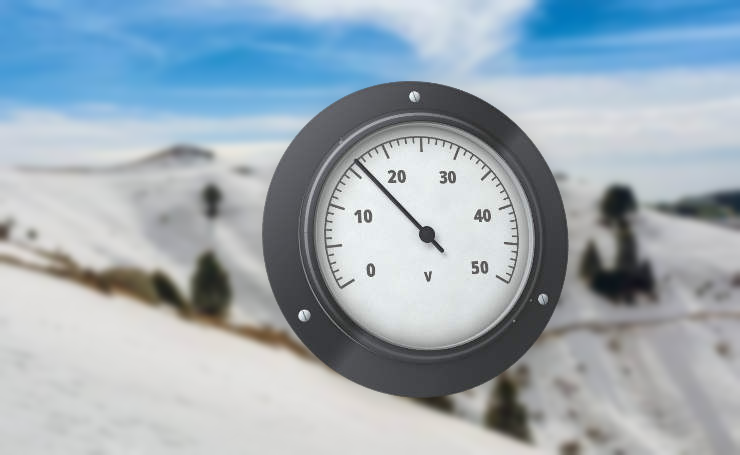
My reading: 16,V
